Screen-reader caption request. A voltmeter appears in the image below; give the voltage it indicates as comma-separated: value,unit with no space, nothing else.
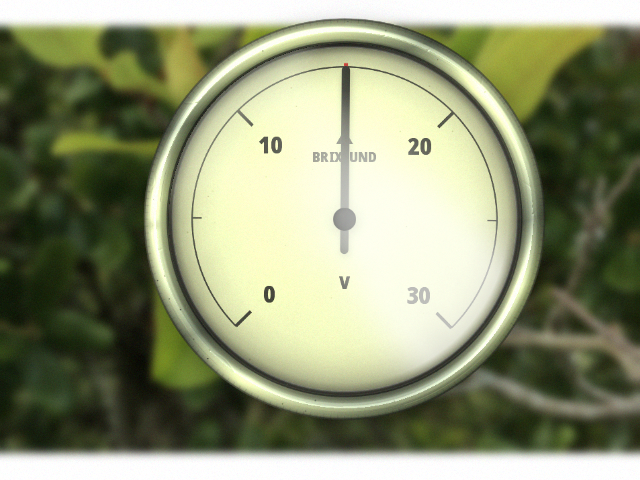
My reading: 15,V
